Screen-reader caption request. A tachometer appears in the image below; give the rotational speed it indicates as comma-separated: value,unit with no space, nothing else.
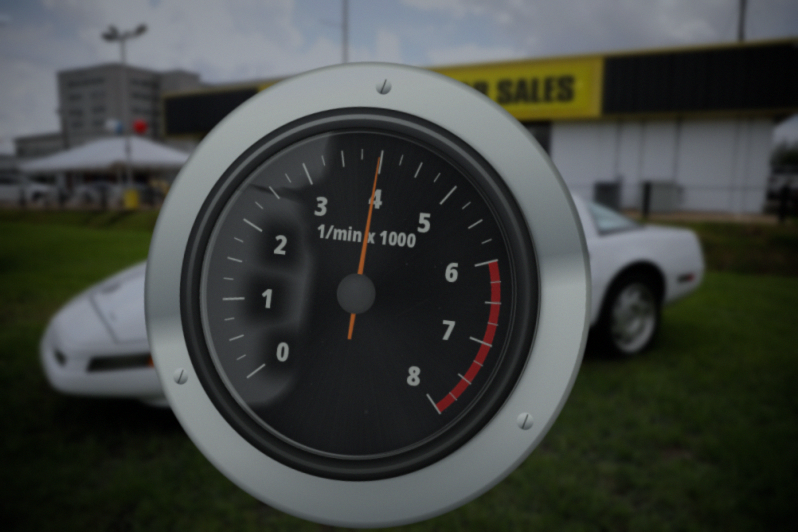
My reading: 4000,rpm
